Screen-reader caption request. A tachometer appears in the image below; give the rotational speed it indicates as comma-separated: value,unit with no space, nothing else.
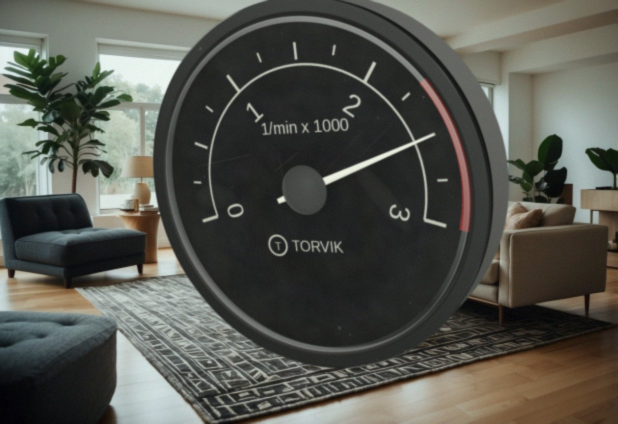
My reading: 2500,rpm
